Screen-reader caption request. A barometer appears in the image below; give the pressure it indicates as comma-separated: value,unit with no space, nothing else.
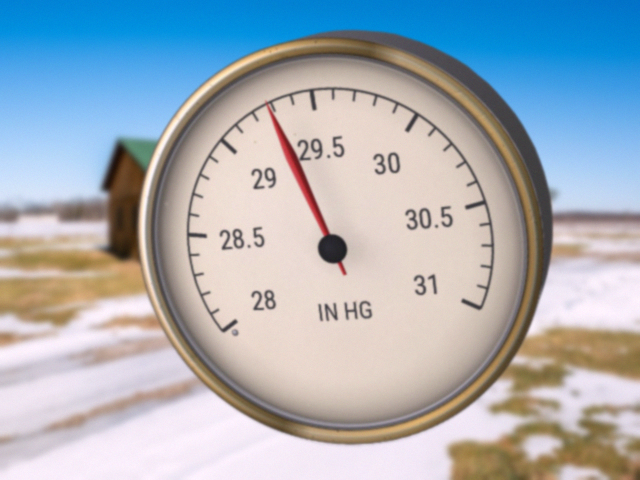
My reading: 29.3,inHg
